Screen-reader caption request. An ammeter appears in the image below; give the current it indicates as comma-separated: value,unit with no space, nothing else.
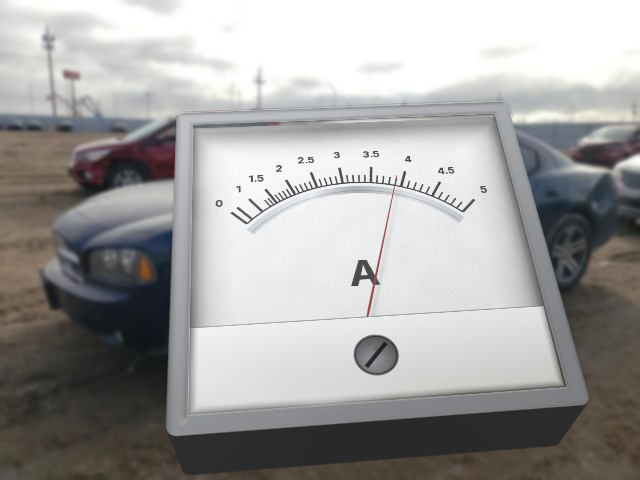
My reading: 3.9,A
